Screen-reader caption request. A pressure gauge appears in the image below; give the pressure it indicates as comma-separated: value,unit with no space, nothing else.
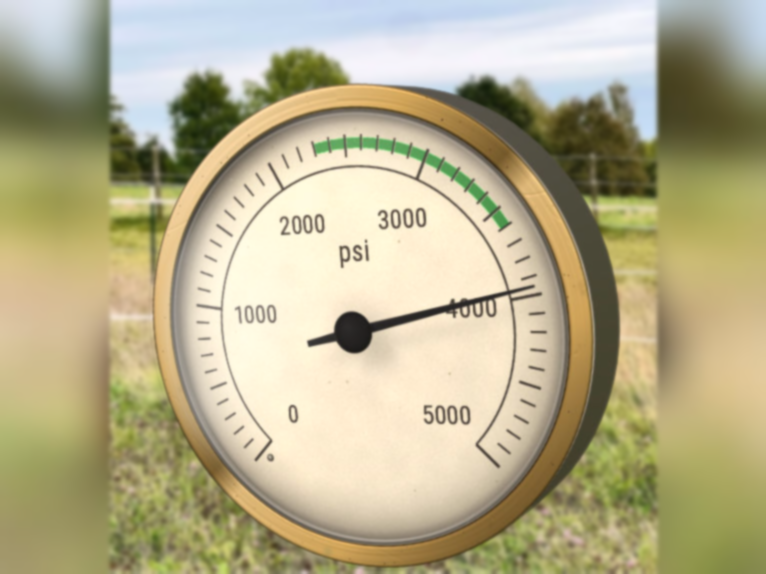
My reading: 3950,psi
